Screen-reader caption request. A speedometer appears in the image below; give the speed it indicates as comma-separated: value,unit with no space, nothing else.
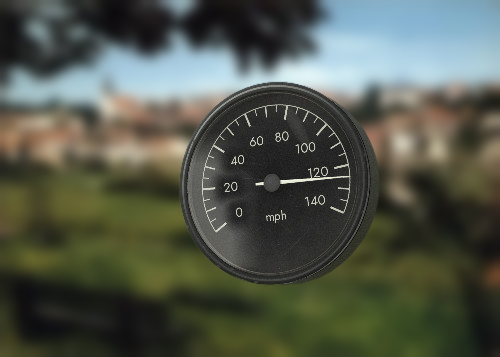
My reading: 125,mph
